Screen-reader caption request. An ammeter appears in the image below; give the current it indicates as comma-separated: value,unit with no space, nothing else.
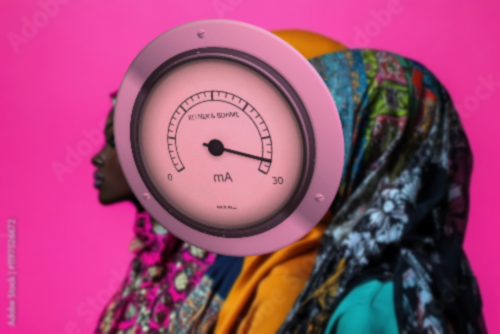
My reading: 28,mA
